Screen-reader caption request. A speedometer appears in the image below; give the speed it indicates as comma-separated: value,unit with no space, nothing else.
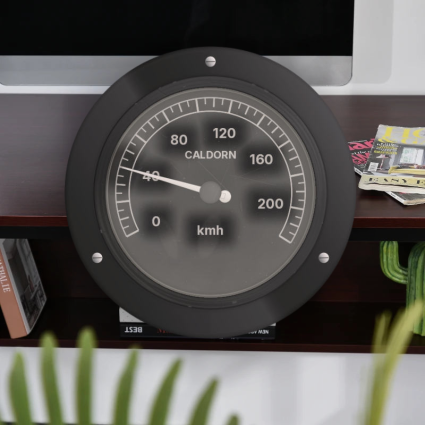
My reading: 40,km/h
